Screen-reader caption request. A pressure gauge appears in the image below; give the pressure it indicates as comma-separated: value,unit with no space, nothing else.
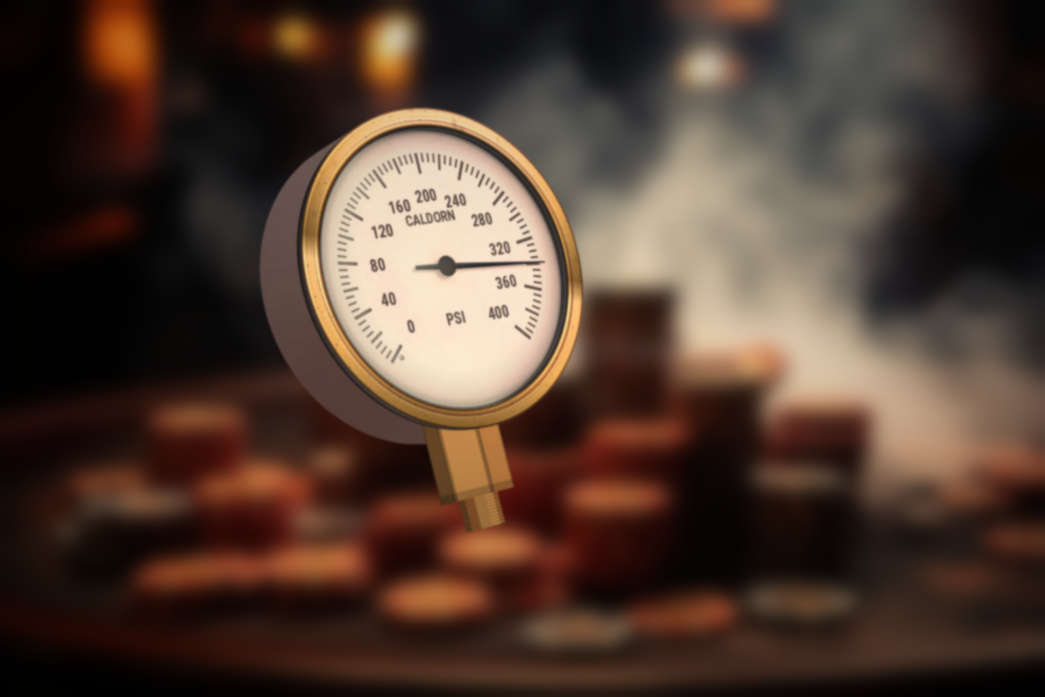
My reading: 340,psi
